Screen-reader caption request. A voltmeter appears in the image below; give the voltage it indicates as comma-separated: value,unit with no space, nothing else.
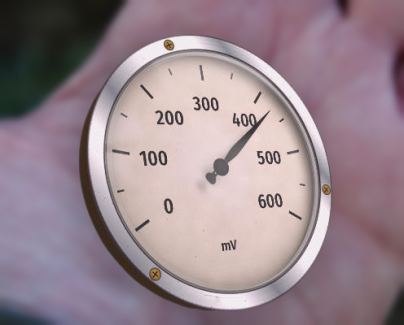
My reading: 425,mV
